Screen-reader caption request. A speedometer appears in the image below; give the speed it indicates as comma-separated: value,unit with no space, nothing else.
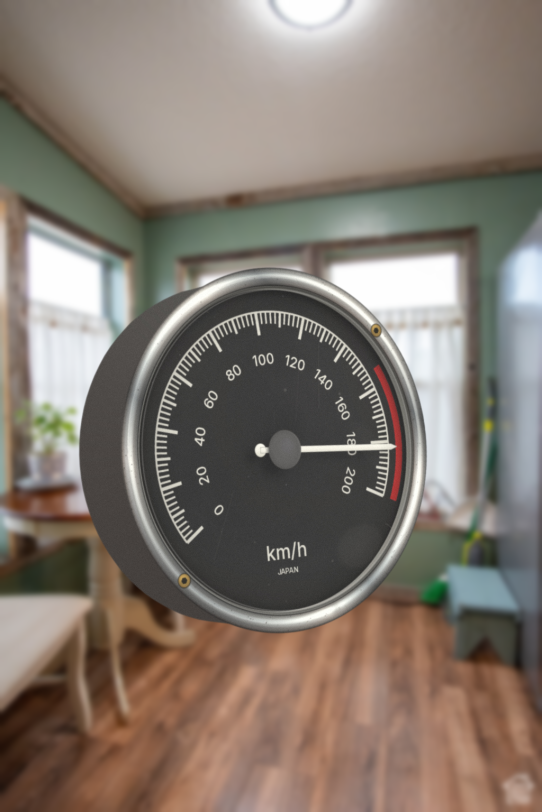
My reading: 182,km/h
